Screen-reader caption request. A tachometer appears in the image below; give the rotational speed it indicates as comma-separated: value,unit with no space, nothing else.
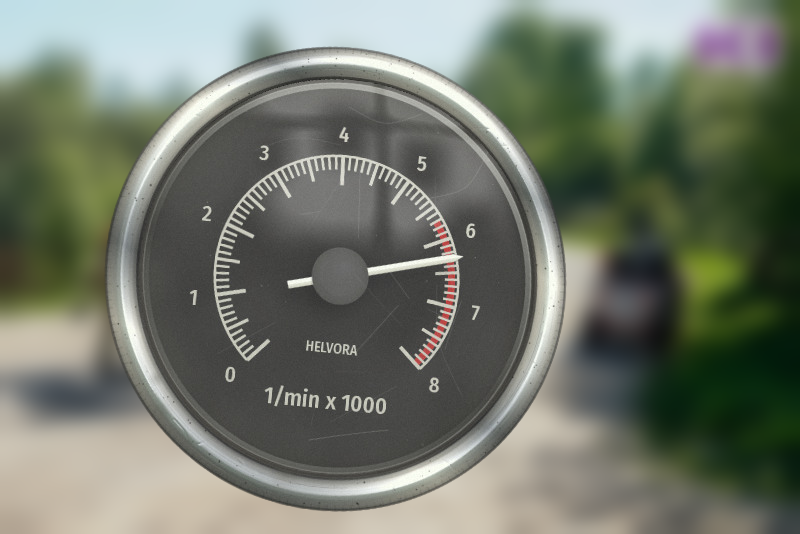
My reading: 6300,rpm
